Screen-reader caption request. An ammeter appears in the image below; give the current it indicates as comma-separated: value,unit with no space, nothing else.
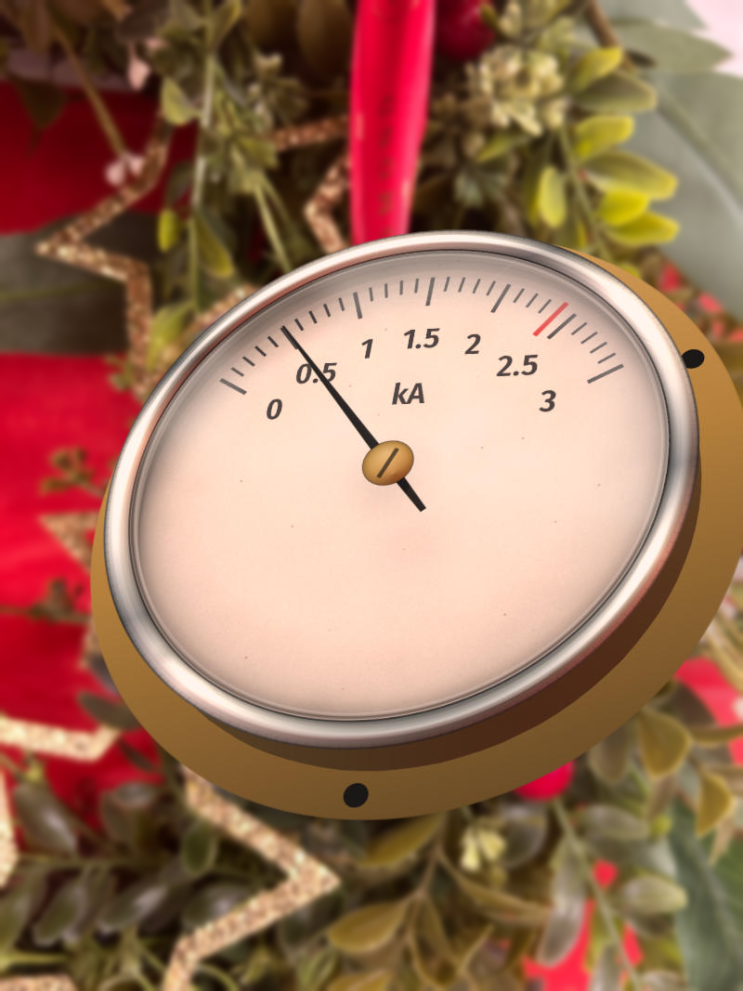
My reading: 0.5,kA
